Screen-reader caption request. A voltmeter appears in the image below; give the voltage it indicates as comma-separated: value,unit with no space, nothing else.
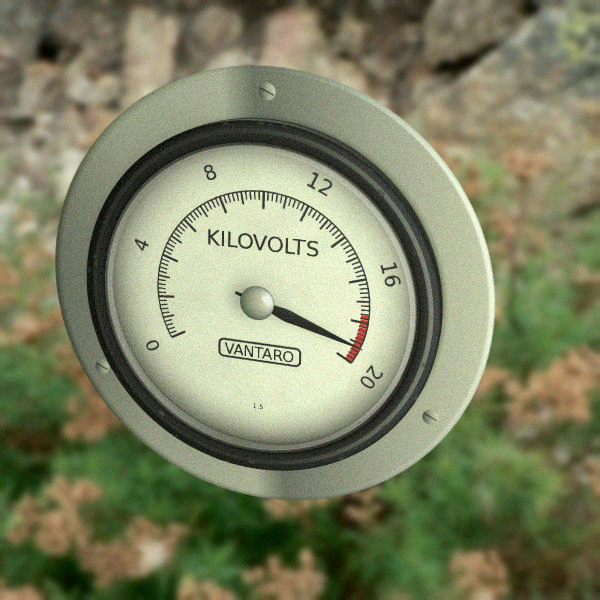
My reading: 19,kV
